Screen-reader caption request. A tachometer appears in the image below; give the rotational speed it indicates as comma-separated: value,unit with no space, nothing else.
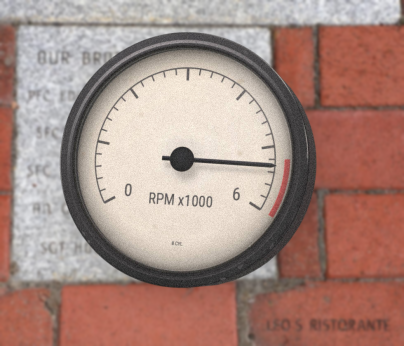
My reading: 5300,rpm
